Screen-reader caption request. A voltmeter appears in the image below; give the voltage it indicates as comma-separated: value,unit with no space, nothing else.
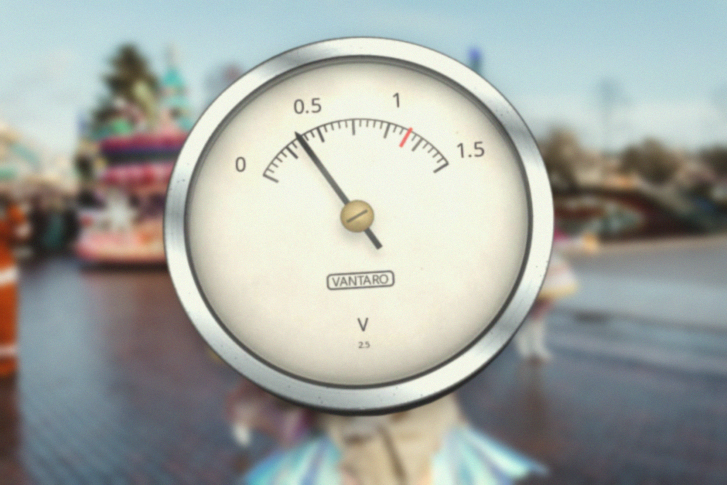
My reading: 0.35,V
